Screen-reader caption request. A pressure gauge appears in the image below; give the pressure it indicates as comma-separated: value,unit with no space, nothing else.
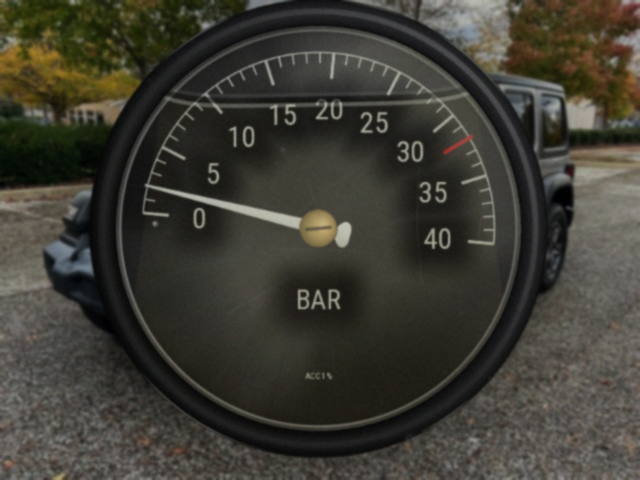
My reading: 2,bar
